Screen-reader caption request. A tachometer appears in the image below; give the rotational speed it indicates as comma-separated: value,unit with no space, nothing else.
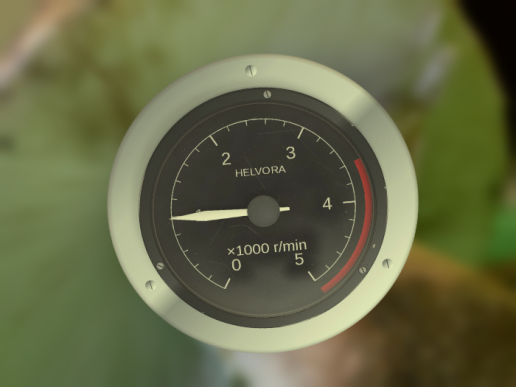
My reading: 1000,rpm
